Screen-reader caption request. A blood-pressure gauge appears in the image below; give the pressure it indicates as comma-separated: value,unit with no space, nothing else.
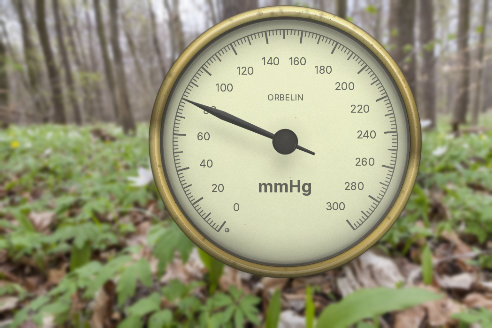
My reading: 80,mmHg
